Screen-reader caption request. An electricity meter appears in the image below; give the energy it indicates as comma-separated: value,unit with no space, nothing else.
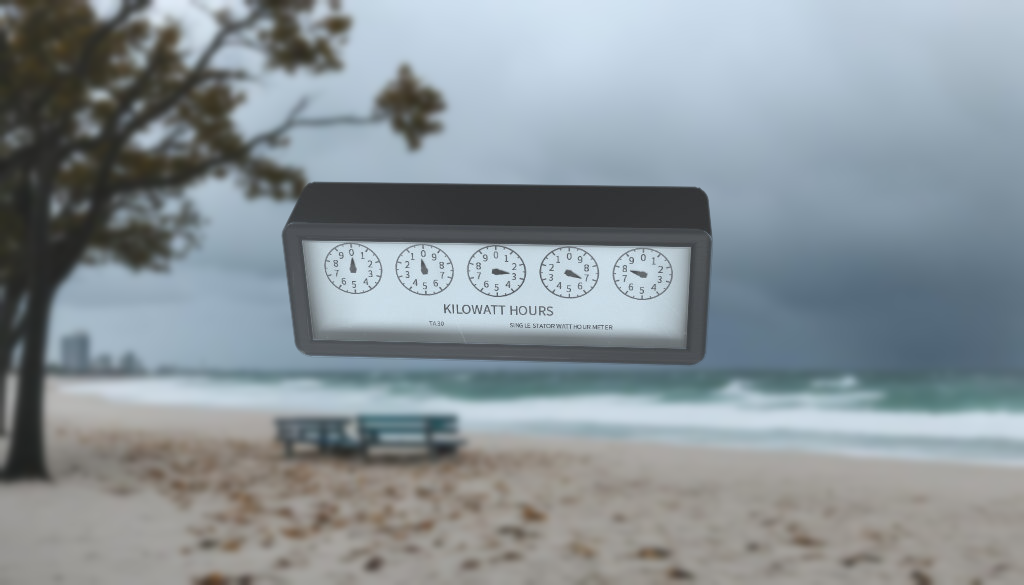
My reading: 268,kWh
